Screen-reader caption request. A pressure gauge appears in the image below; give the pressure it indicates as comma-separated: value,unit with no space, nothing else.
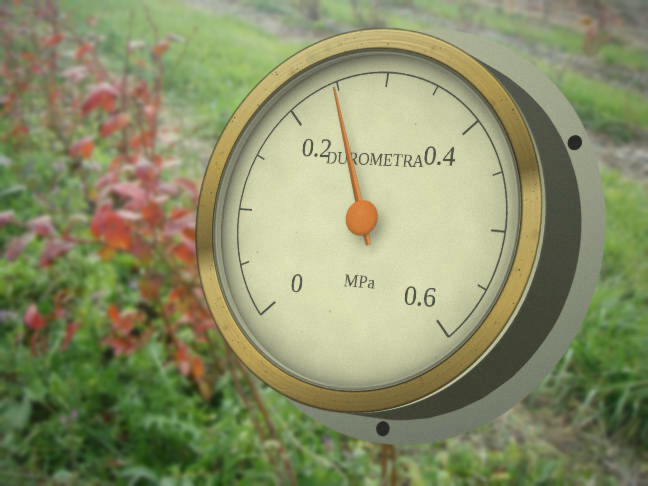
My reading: 0.25,MPa
